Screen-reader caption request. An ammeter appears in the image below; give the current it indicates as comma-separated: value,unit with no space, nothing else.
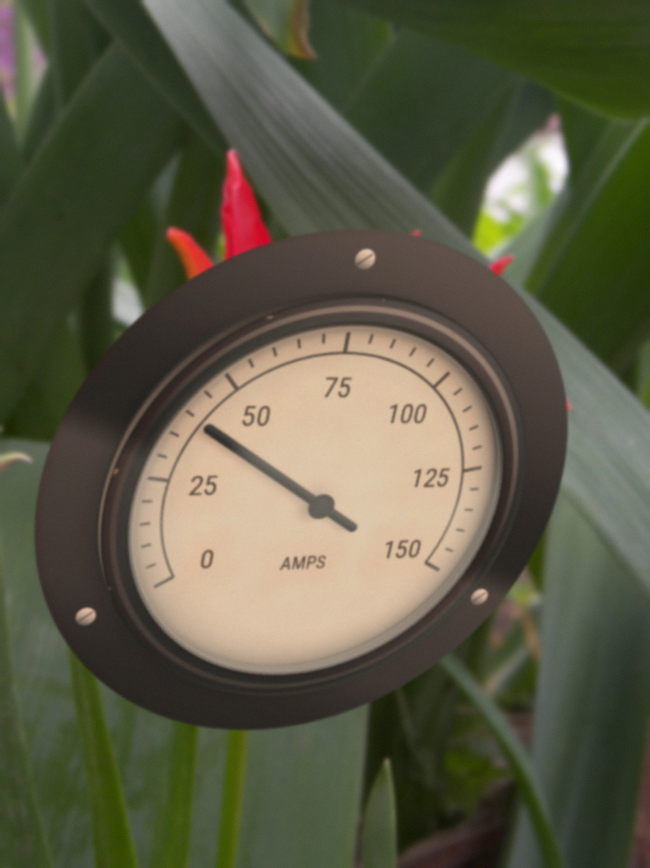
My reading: 40,A
